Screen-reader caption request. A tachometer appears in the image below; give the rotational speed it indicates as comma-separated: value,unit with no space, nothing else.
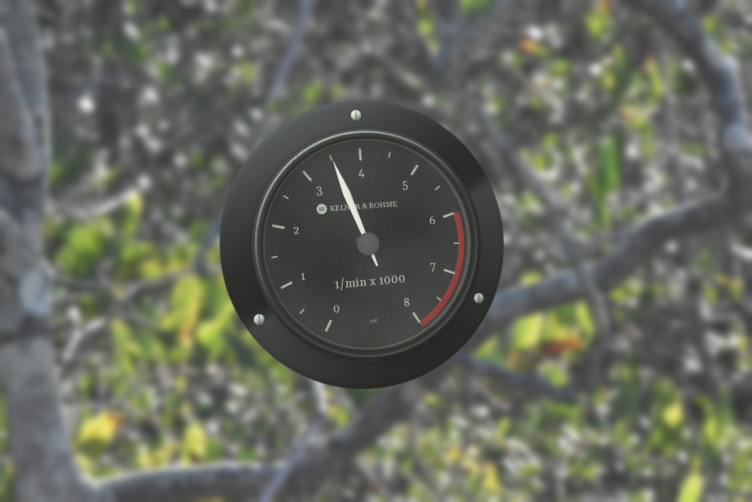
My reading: 3500,rpm
